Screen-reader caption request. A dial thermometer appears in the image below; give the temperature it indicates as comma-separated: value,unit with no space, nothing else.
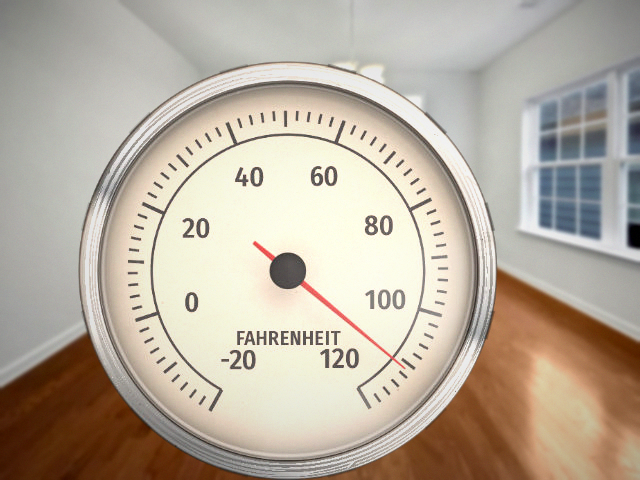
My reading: 111,°F
